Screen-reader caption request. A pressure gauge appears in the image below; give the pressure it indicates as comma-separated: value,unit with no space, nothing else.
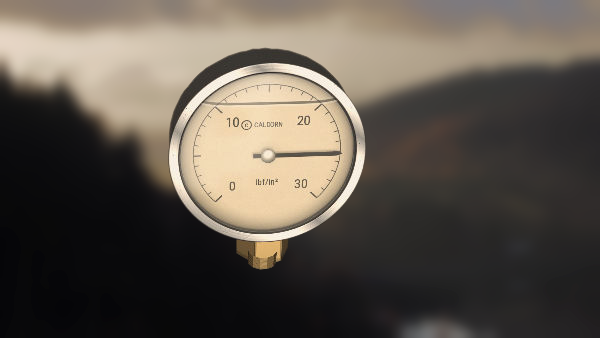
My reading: 25,psi
